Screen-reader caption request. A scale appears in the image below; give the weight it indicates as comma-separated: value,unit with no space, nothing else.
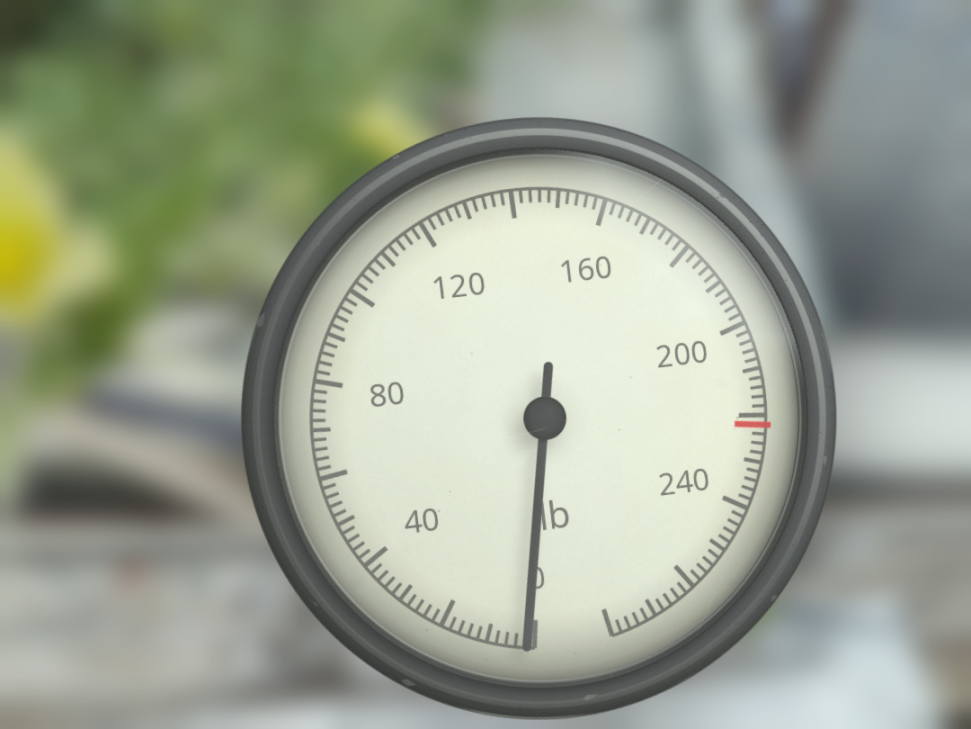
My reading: 2,lb
